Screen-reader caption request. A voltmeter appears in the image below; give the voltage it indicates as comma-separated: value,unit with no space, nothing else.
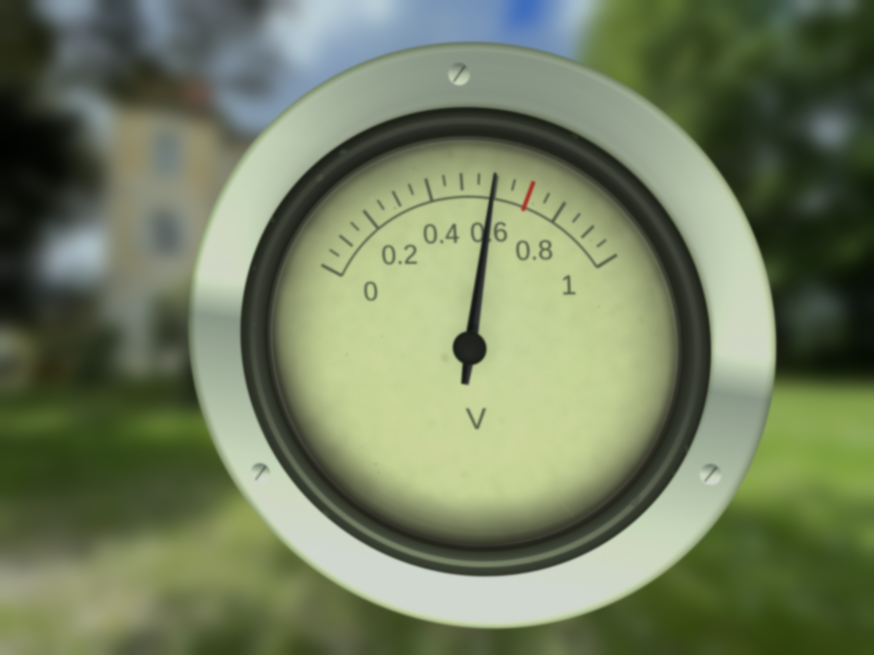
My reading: 0.6,V
